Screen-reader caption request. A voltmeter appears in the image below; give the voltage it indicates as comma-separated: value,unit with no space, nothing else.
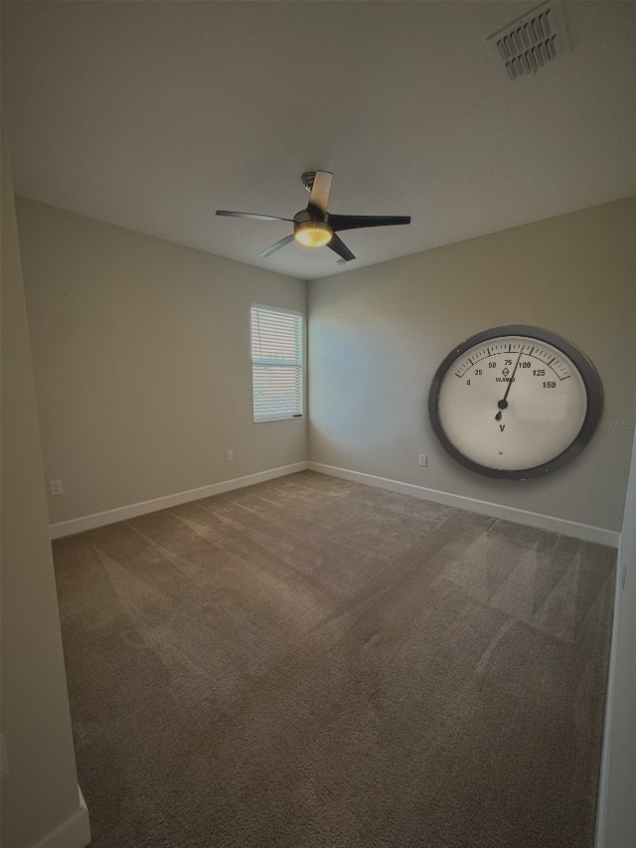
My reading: 90,V
